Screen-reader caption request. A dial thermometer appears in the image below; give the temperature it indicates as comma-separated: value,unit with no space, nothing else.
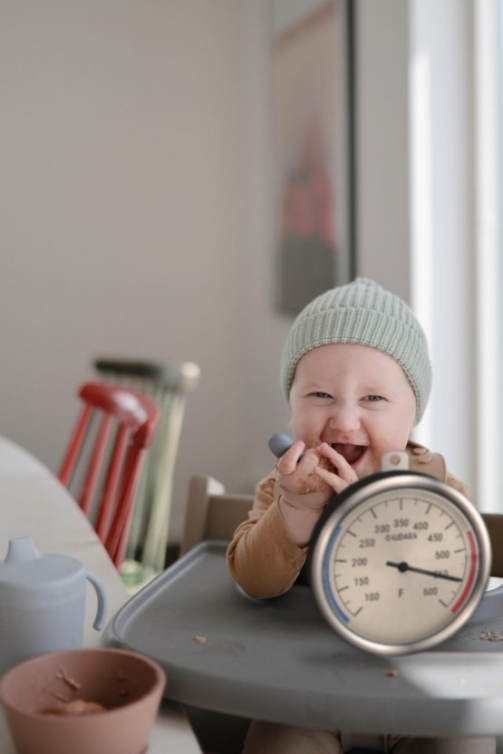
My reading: 550,°F
